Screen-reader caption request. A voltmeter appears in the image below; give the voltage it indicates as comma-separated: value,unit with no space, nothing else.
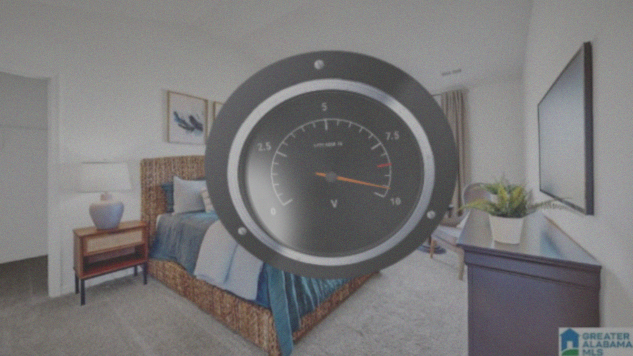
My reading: 9.5,V
